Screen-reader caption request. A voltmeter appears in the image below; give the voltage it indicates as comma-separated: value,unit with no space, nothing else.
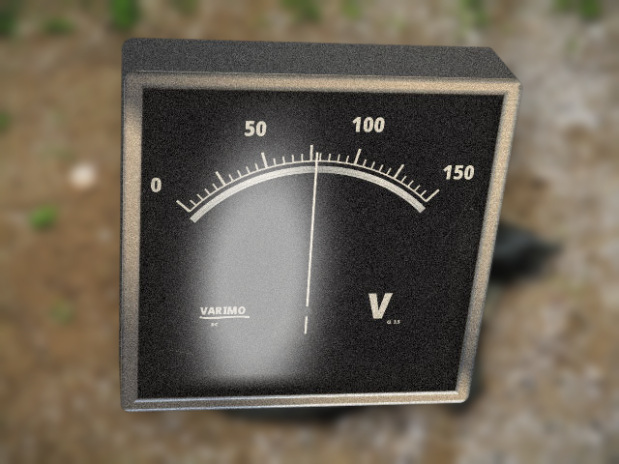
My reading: 77.5,V
